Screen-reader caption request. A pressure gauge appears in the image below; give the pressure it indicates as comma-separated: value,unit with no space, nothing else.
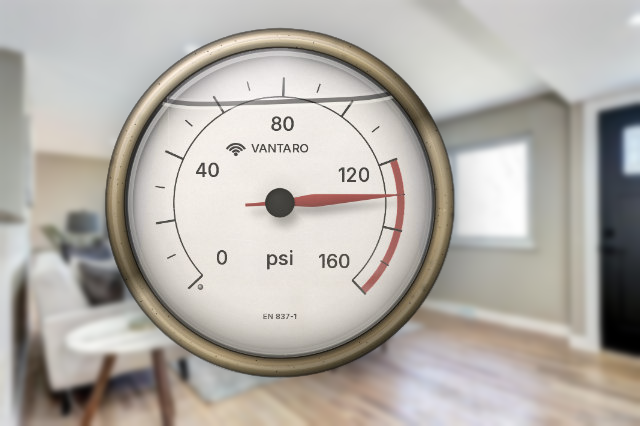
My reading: 130,psi
